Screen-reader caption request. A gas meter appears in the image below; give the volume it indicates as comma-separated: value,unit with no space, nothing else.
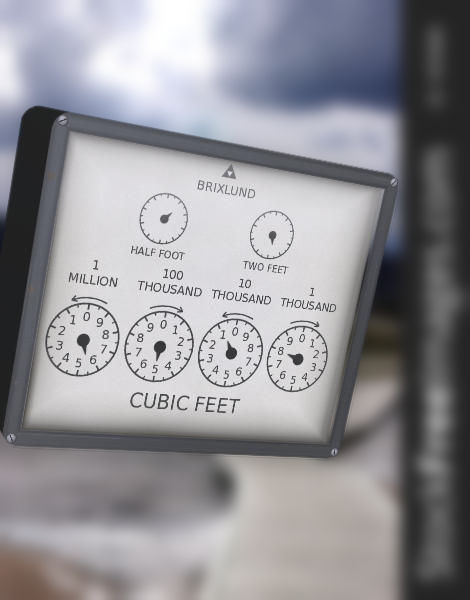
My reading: 550800,ft³
